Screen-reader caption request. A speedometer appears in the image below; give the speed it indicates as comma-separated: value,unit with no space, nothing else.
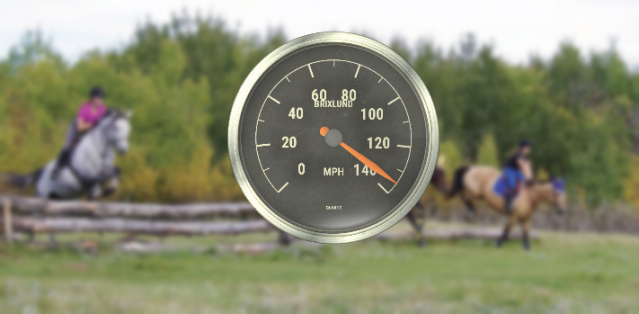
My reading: 135,mph
